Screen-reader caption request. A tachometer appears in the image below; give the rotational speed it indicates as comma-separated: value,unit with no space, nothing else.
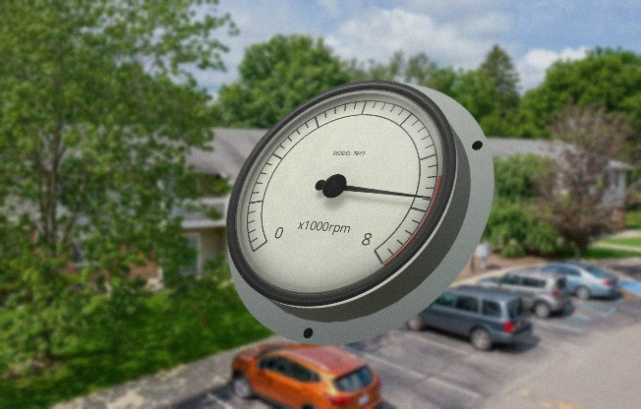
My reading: 6800,rpm
